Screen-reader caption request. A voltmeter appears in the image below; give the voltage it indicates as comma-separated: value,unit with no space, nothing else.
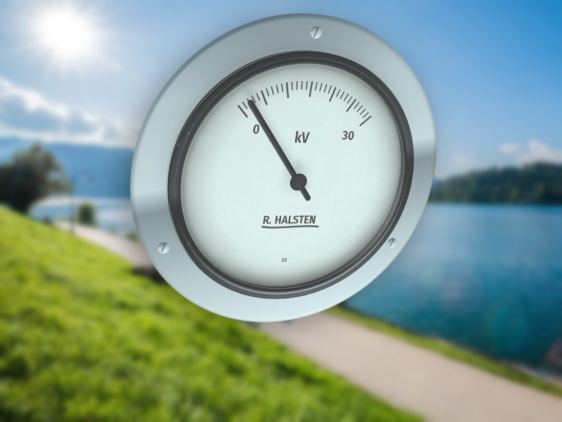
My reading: 2,kV
